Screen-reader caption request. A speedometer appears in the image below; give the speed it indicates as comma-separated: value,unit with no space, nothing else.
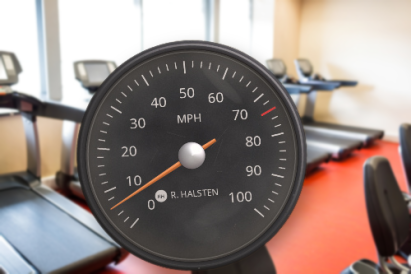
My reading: 6,mph
